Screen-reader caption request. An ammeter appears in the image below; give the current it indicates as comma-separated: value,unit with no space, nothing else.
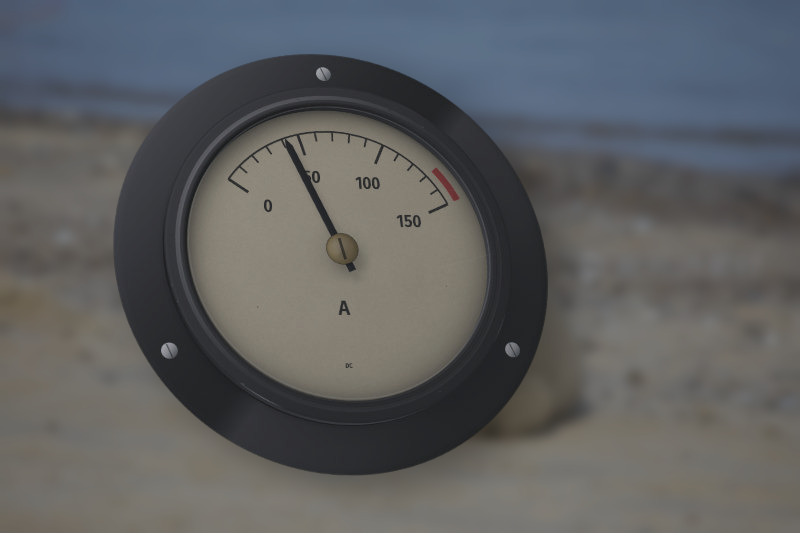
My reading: 40,A
